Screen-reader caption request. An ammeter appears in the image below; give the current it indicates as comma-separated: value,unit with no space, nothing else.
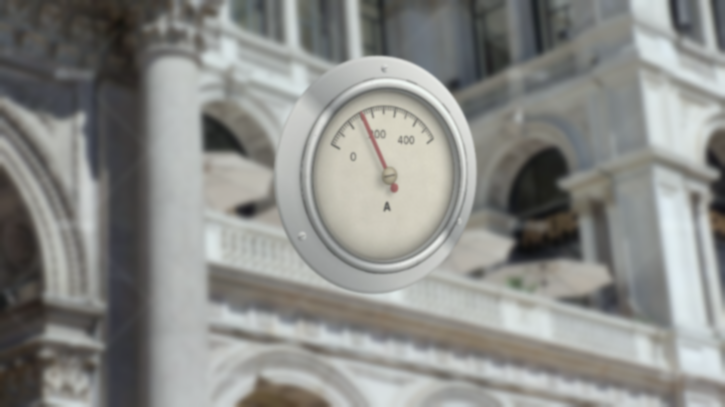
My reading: 150,A
